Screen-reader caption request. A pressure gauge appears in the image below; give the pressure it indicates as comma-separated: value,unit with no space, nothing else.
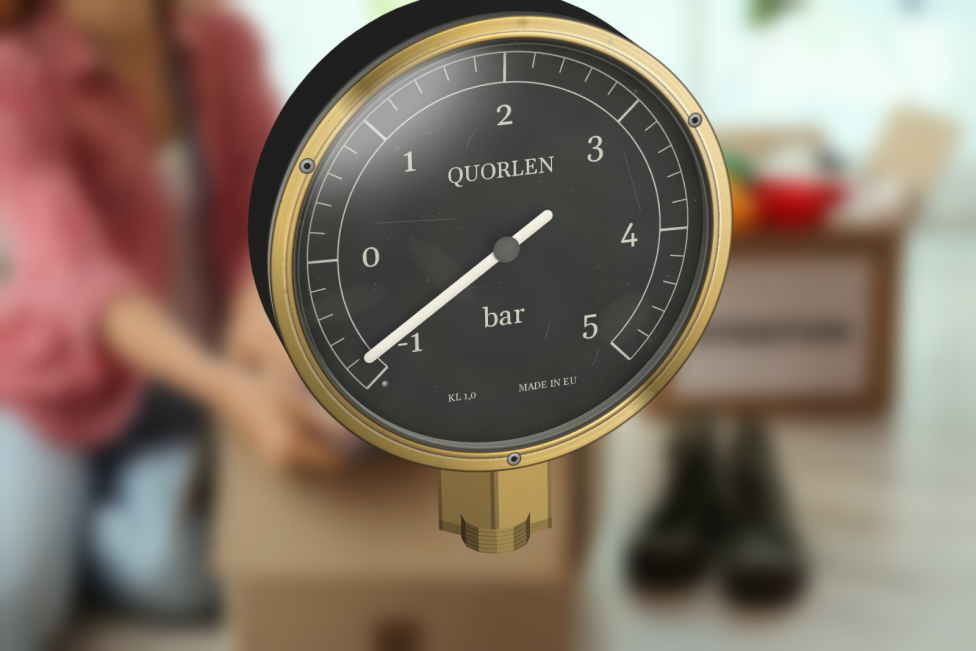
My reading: -0.8,bar
